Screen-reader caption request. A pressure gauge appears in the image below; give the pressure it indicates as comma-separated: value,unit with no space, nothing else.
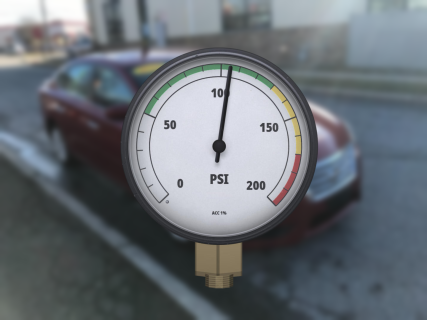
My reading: 105,psi
